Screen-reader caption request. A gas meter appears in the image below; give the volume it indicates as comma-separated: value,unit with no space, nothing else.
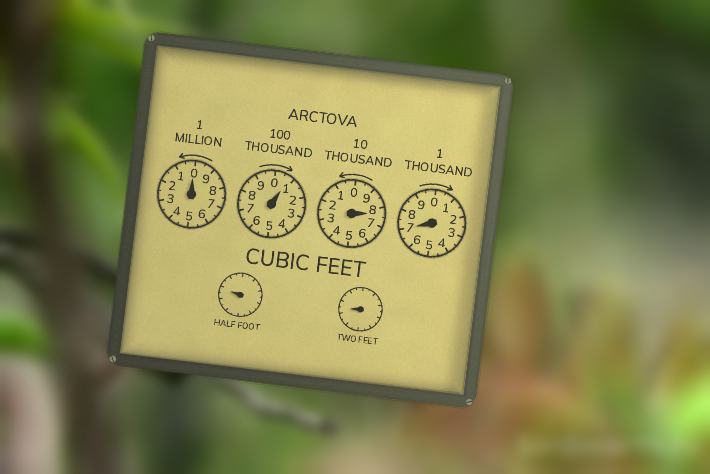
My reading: 7700,ft³
